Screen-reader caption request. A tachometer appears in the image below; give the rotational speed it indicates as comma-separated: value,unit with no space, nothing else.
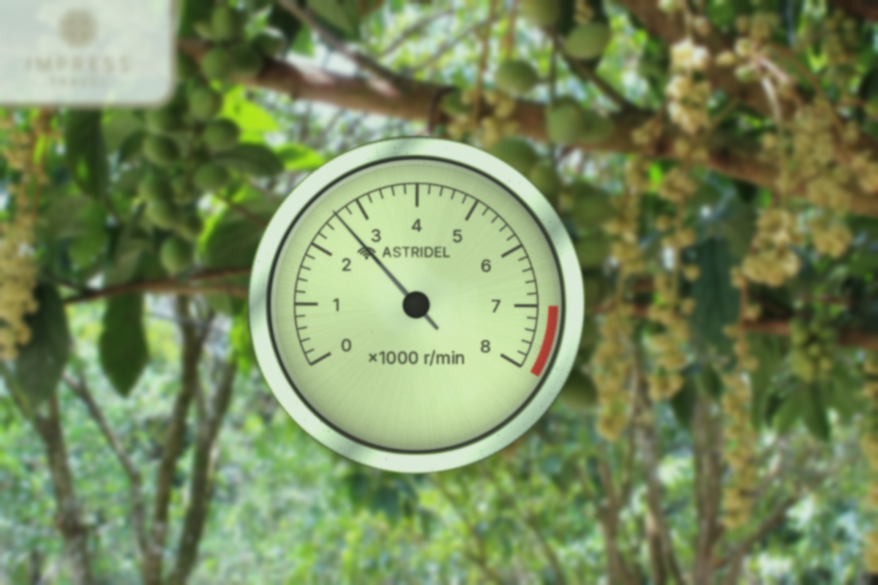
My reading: 2600,rpm
